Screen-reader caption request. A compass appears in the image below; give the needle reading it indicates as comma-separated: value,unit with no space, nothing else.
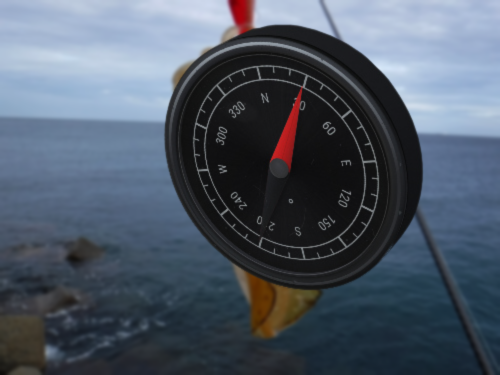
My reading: 30,°
